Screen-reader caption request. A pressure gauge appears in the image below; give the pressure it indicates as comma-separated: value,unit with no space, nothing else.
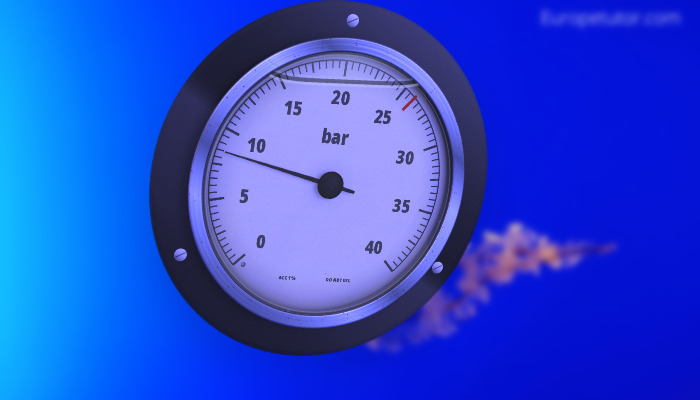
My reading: 8.5,bar
